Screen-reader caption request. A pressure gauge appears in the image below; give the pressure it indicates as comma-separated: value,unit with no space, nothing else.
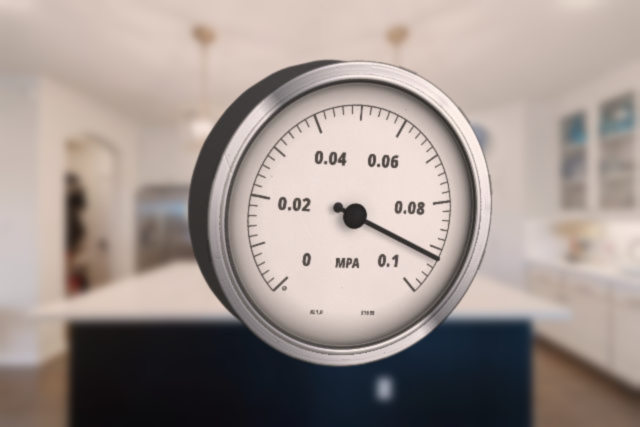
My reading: 0.092,MPa
